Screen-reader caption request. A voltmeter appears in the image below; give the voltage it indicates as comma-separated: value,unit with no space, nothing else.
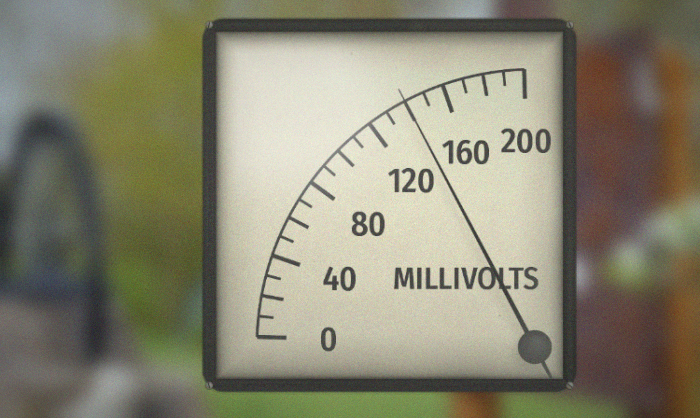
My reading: 140,mV
